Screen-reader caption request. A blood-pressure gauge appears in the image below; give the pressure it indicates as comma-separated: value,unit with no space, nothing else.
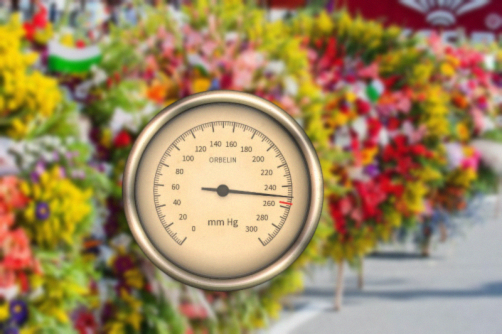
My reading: 250,mmHg
